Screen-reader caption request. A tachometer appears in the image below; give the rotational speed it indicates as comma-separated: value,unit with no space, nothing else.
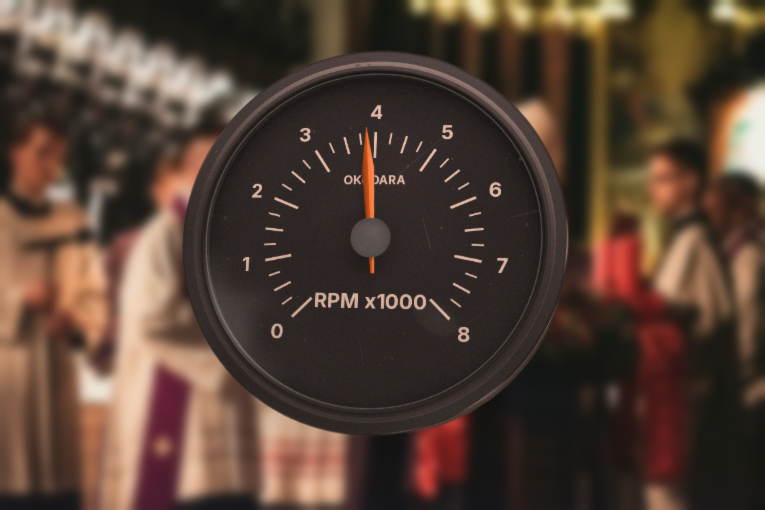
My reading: 3875,rpm
